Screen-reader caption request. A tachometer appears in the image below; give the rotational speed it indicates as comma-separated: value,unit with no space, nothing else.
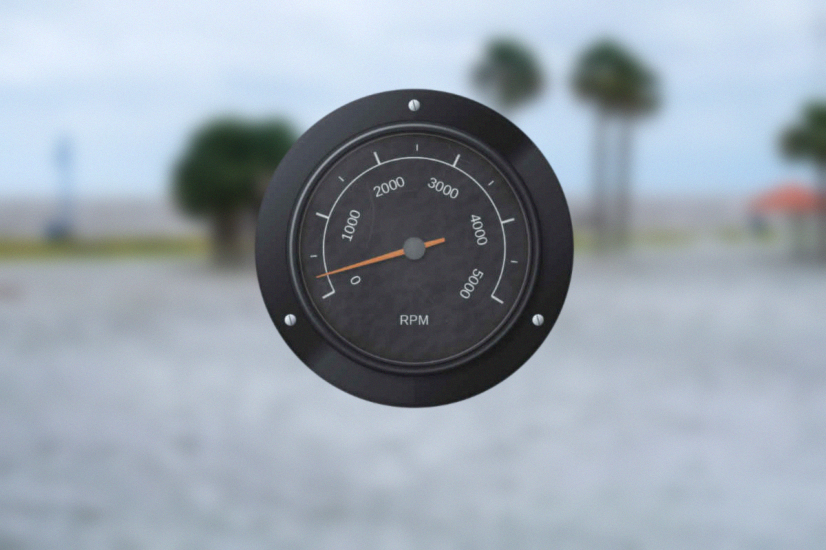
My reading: 250,rpm
